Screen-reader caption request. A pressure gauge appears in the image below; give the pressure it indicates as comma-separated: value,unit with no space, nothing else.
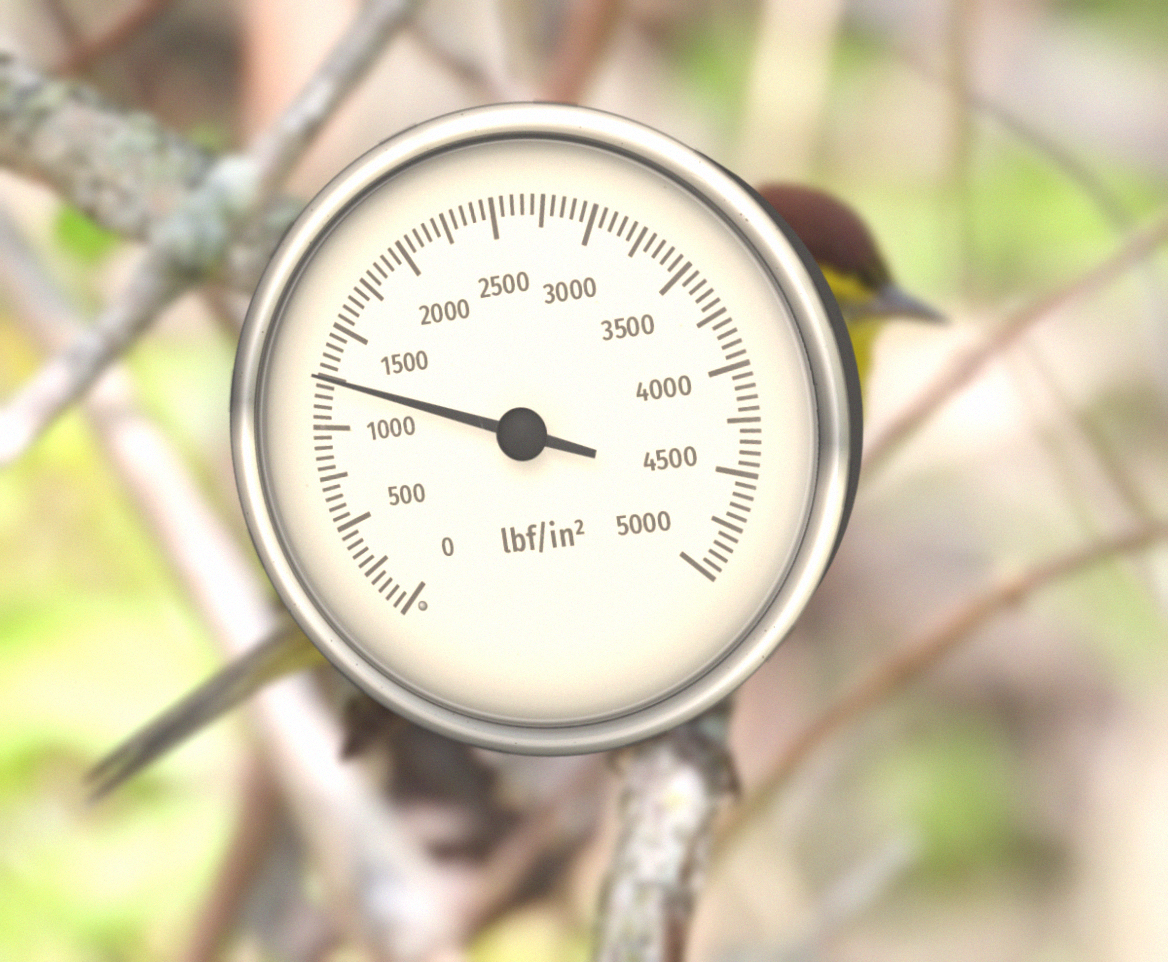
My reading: 1250,psi
